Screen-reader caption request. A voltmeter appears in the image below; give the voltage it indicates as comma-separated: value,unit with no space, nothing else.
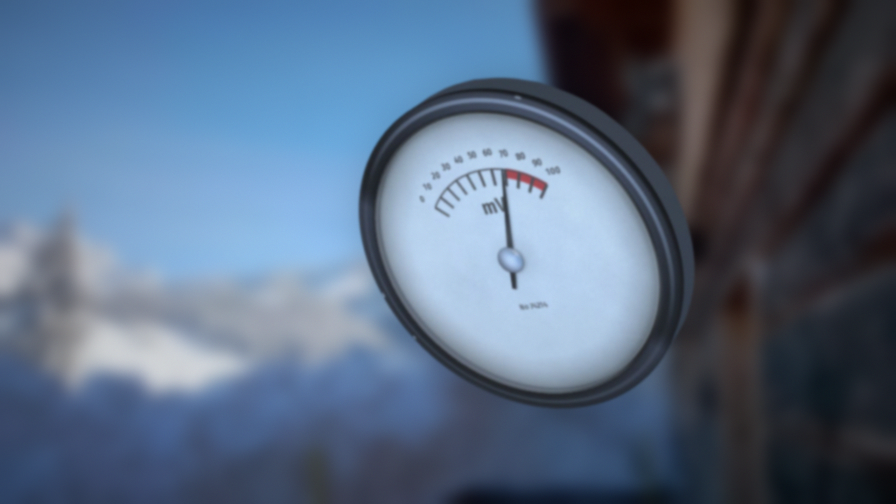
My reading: 70,mV
